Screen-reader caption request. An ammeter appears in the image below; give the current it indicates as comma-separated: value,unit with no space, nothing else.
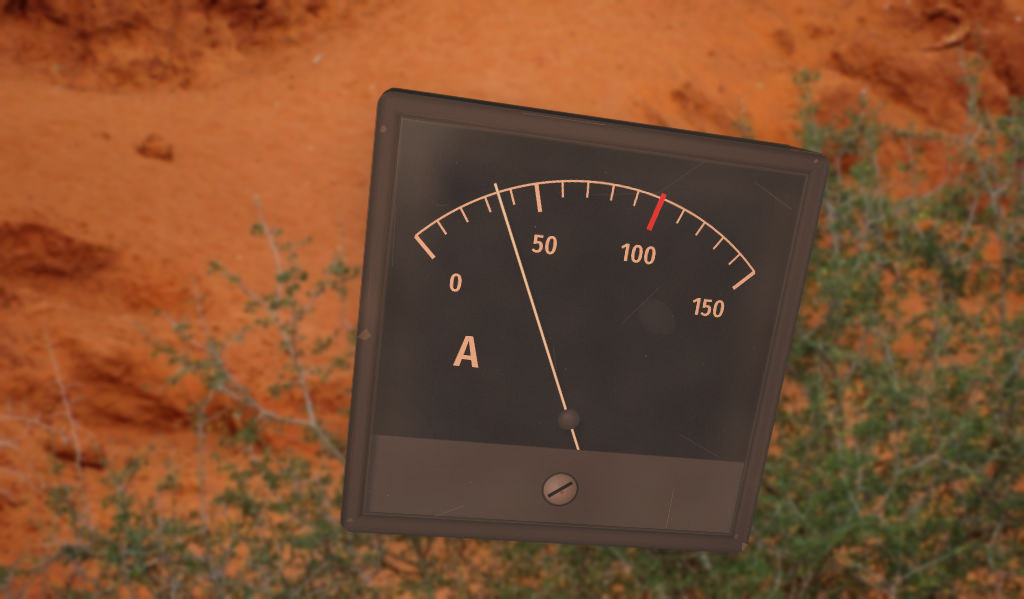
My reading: 35,A
